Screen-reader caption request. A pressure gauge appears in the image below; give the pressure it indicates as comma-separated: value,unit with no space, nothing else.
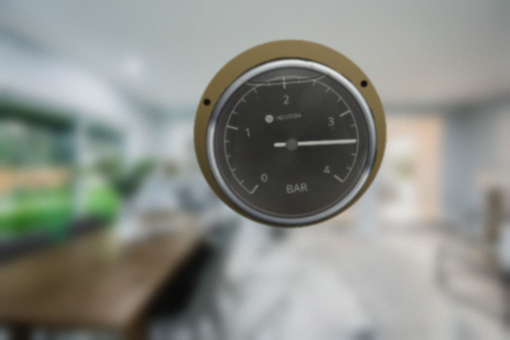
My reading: 3.4,bar
